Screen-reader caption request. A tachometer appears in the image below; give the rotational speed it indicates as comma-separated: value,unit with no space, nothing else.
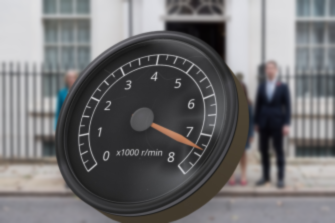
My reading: 7375,rpm
